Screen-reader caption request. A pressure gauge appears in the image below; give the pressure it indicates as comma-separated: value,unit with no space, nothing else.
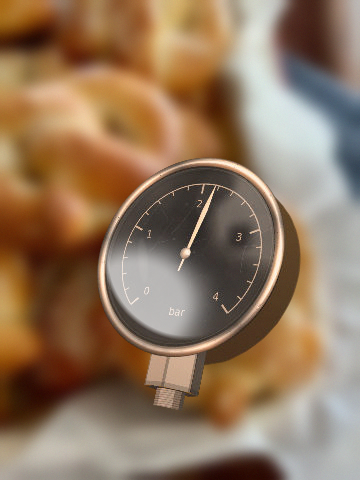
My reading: 2.2,bar
